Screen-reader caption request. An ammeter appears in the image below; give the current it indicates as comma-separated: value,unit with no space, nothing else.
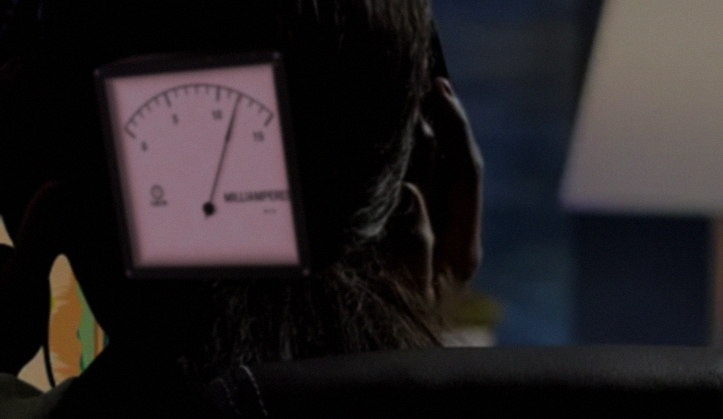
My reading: 12,mA
